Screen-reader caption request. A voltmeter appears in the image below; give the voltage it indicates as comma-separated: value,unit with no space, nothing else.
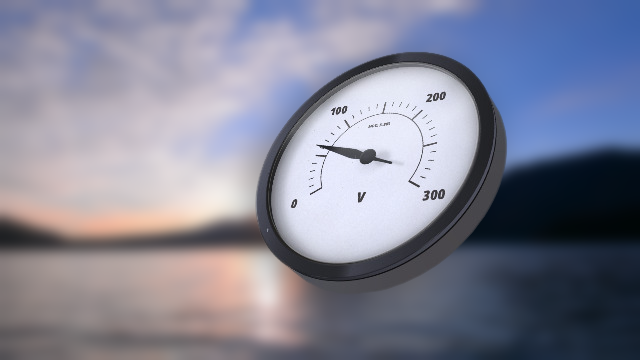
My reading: 60,V
